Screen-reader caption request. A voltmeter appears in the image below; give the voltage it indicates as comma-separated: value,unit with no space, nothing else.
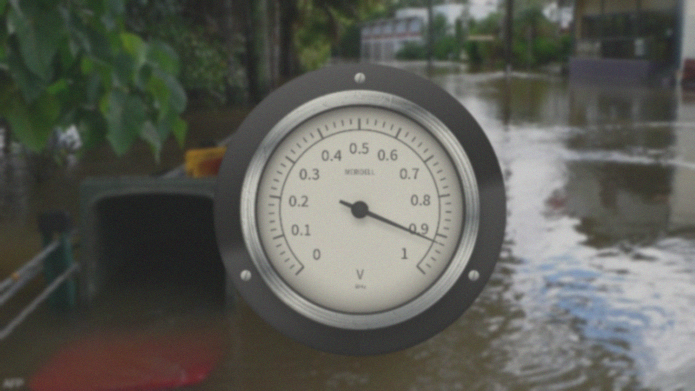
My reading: 0.92,V
